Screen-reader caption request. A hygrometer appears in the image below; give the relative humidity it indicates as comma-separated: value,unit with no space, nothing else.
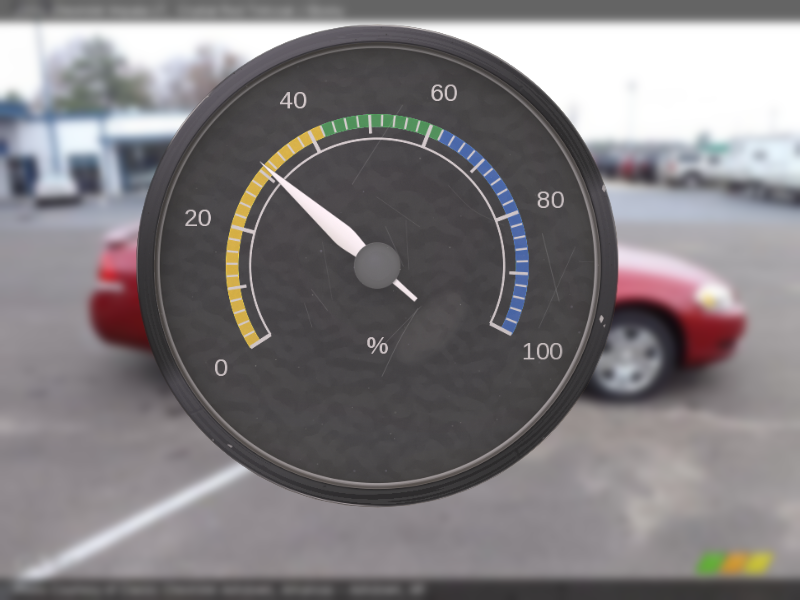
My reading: 31,%
